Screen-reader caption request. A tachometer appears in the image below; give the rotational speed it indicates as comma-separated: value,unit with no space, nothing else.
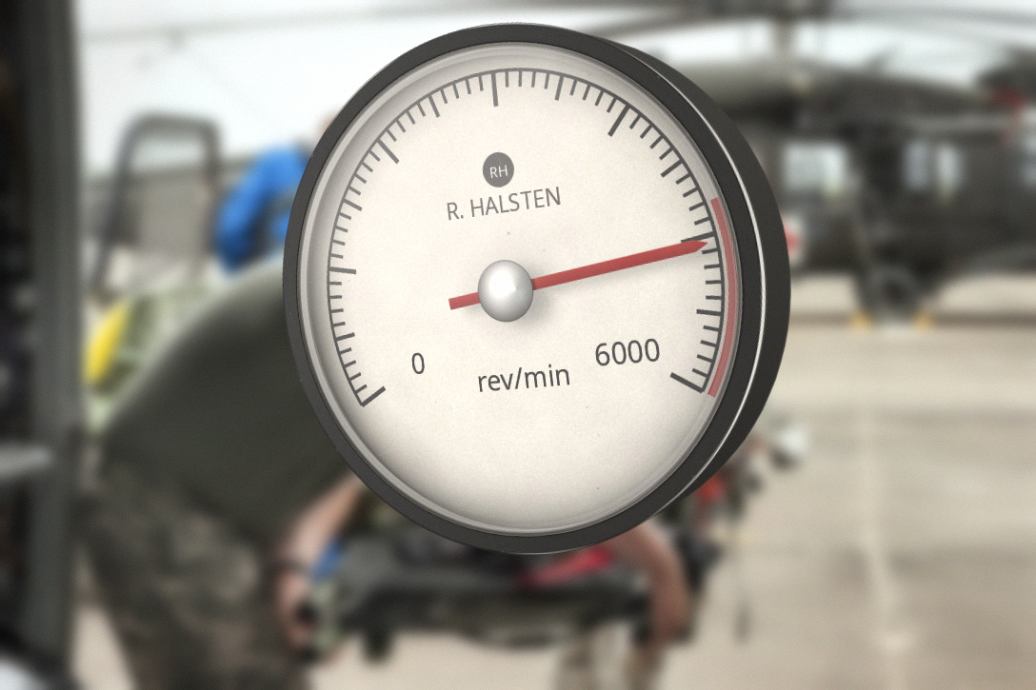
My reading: 5050,rpm
